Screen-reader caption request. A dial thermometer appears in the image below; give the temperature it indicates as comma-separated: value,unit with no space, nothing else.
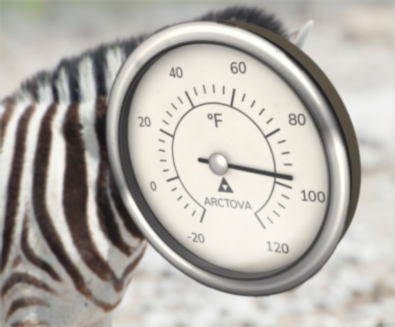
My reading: 96,°F
